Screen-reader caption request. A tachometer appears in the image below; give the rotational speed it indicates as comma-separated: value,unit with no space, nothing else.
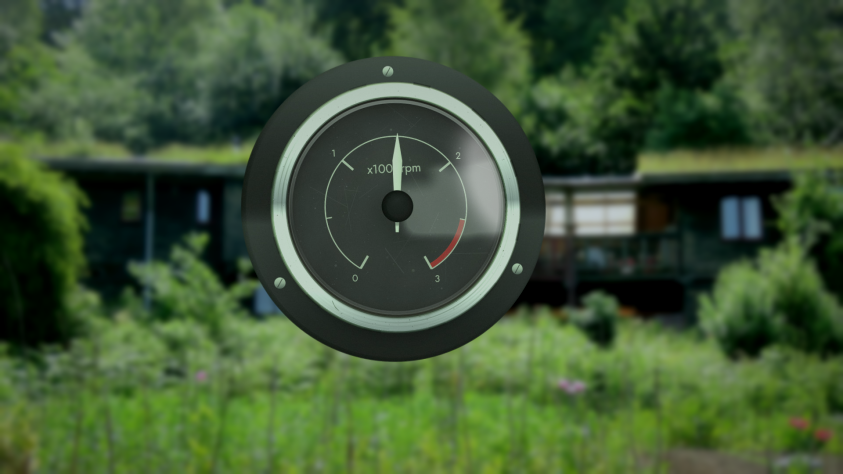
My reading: 1500,rpm
